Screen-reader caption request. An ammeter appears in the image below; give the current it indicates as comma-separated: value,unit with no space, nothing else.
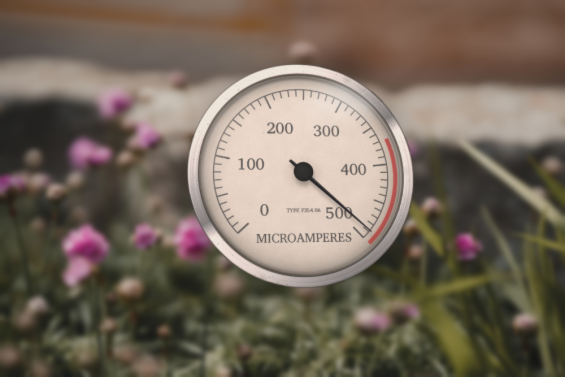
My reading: 490,µA
